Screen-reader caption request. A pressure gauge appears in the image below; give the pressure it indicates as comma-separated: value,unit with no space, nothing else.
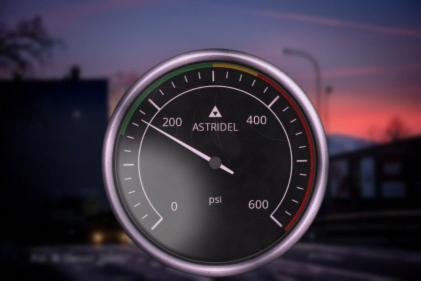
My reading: 170,psi
